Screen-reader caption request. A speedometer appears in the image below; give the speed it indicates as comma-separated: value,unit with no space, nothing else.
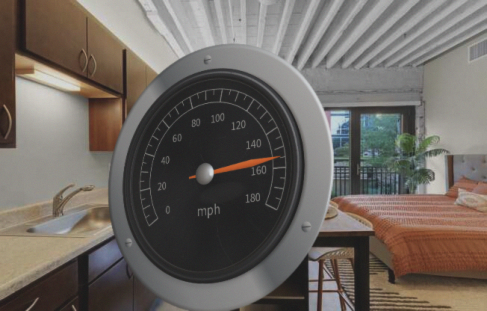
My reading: 155,mph
